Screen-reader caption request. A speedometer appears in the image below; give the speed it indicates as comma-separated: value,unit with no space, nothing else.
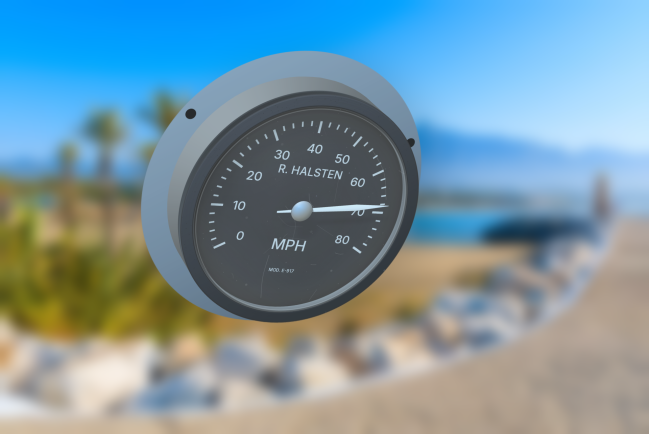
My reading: 68,mph
